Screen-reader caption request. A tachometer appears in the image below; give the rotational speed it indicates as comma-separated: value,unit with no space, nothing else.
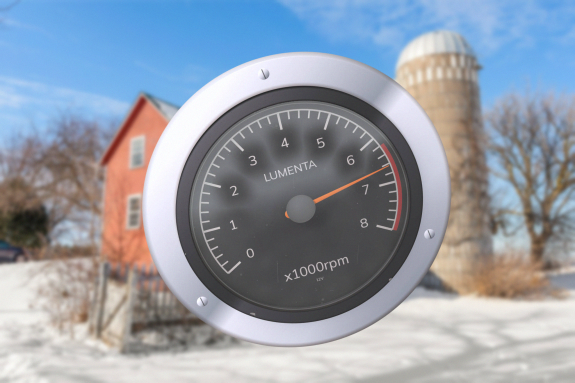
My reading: 6600,rpm
